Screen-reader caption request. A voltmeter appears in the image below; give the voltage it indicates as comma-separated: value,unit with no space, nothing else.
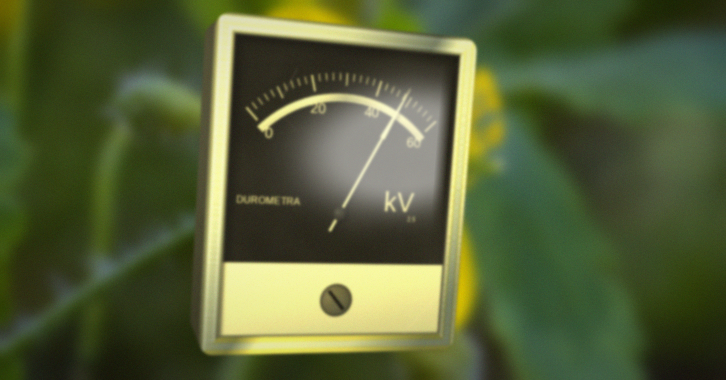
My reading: 48,kV
